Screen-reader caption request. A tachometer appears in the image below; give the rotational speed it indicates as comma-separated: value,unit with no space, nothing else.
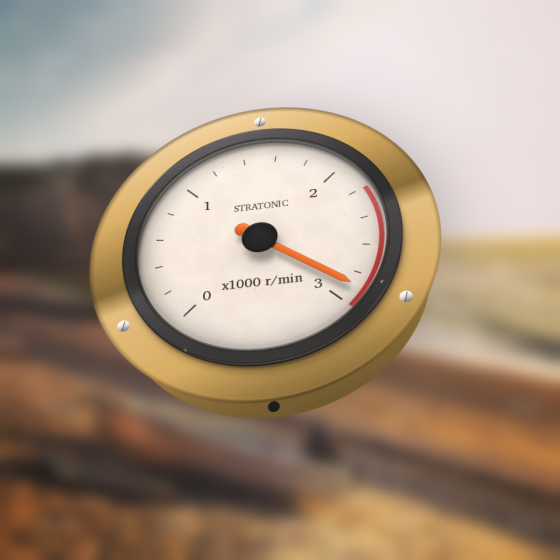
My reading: 2900,rpm
